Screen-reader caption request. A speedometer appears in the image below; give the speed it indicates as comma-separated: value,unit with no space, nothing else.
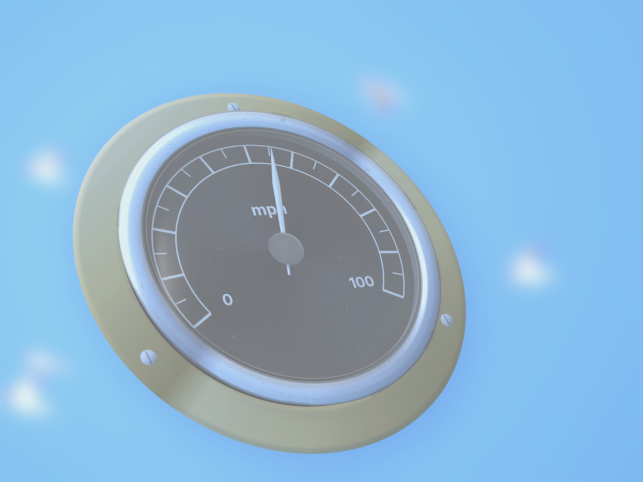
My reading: 55,mph
